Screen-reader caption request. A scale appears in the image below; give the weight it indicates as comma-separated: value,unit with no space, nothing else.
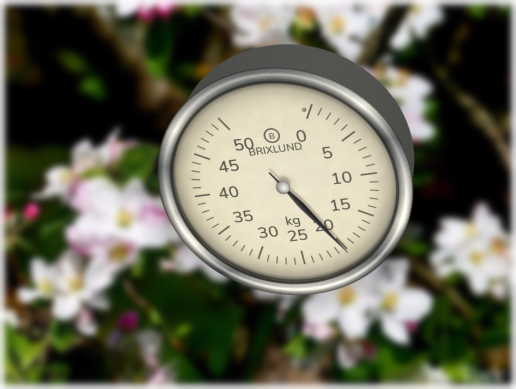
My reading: 20,kg
